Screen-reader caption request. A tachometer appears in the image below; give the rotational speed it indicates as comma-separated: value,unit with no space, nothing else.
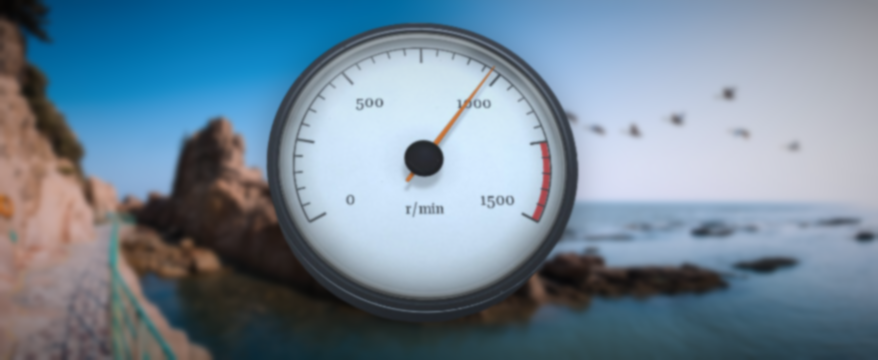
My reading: 975,rpm
